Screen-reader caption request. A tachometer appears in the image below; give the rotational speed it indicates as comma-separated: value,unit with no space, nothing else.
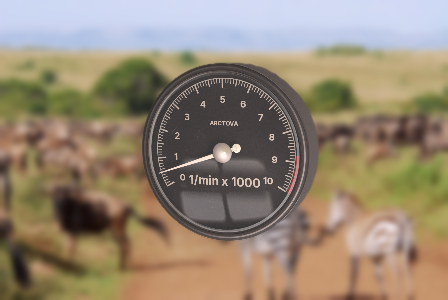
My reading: 500,rpm
